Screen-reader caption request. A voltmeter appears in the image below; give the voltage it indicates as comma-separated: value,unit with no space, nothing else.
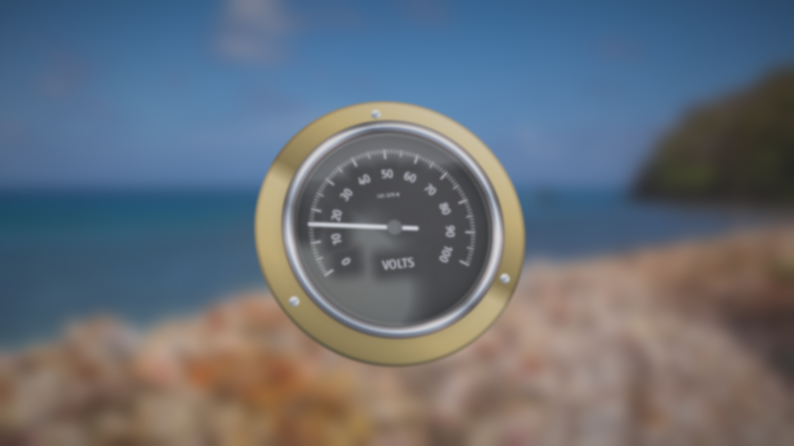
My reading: 15,V
